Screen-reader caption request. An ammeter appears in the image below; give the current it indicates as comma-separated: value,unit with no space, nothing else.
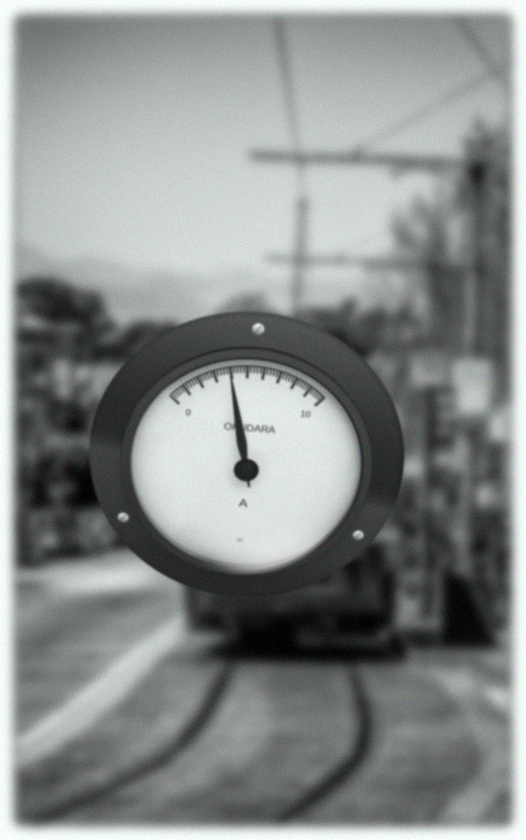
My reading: 4,A
